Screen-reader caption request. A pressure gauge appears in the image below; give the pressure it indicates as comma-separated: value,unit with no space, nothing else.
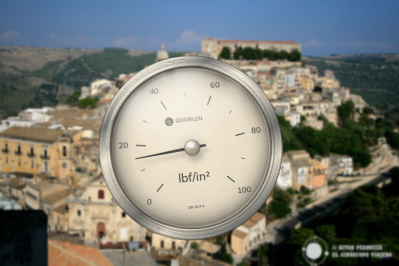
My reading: 15,psi
